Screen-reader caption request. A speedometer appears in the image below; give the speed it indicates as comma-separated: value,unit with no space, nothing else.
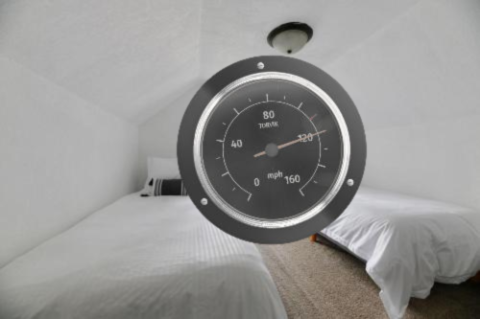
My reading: 120,mph
